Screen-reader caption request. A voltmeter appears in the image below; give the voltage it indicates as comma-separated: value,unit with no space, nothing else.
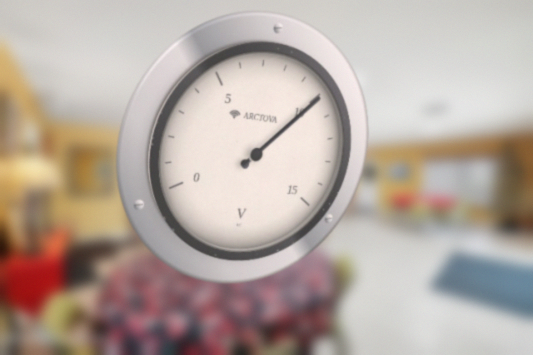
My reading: 10,V
